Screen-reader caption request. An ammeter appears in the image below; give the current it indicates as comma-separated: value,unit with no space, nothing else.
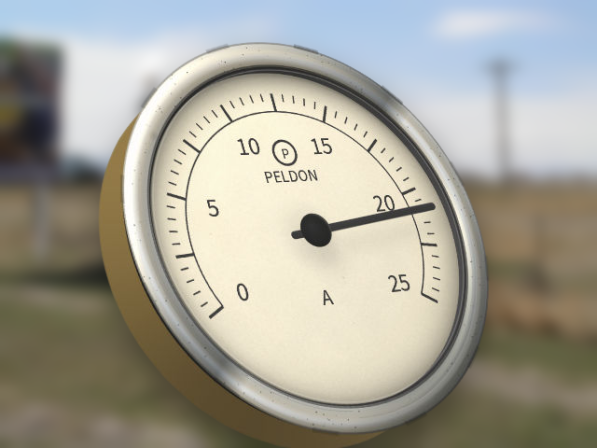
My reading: 21,A
